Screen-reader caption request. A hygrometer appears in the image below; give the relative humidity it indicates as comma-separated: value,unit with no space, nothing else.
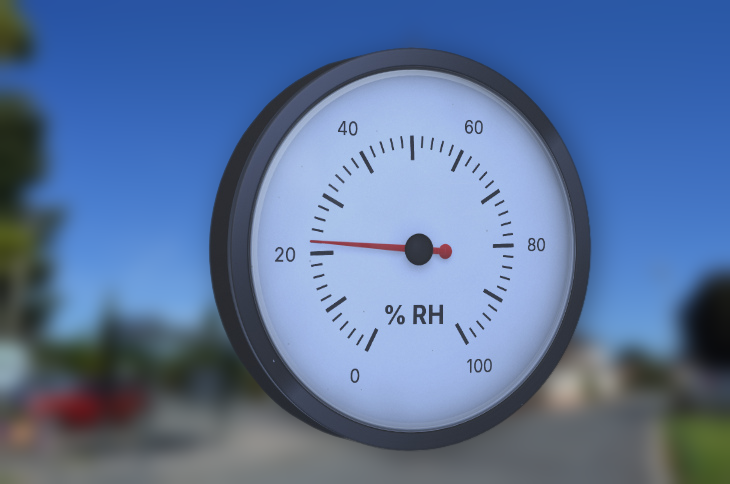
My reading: 22,%
